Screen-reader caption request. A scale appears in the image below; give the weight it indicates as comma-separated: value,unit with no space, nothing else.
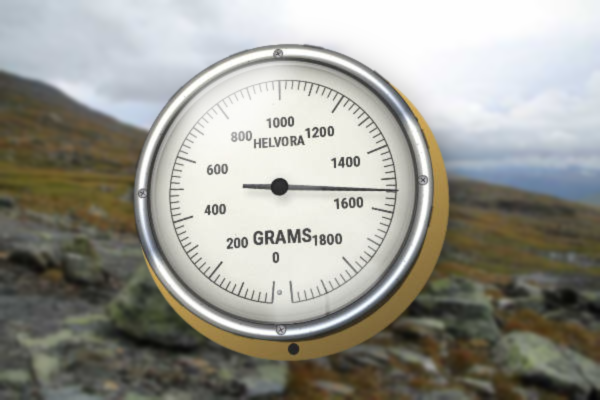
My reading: 1540,g
